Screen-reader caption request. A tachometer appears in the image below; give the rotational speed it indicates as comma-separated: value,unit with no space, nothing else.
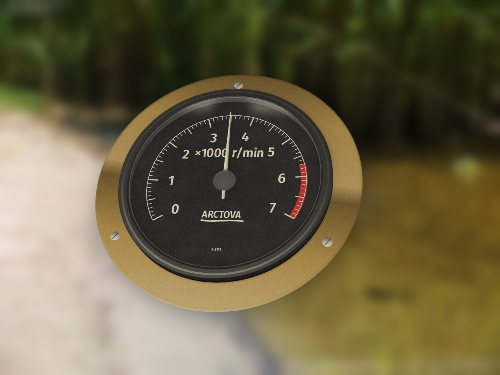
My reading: 3500,rpm
